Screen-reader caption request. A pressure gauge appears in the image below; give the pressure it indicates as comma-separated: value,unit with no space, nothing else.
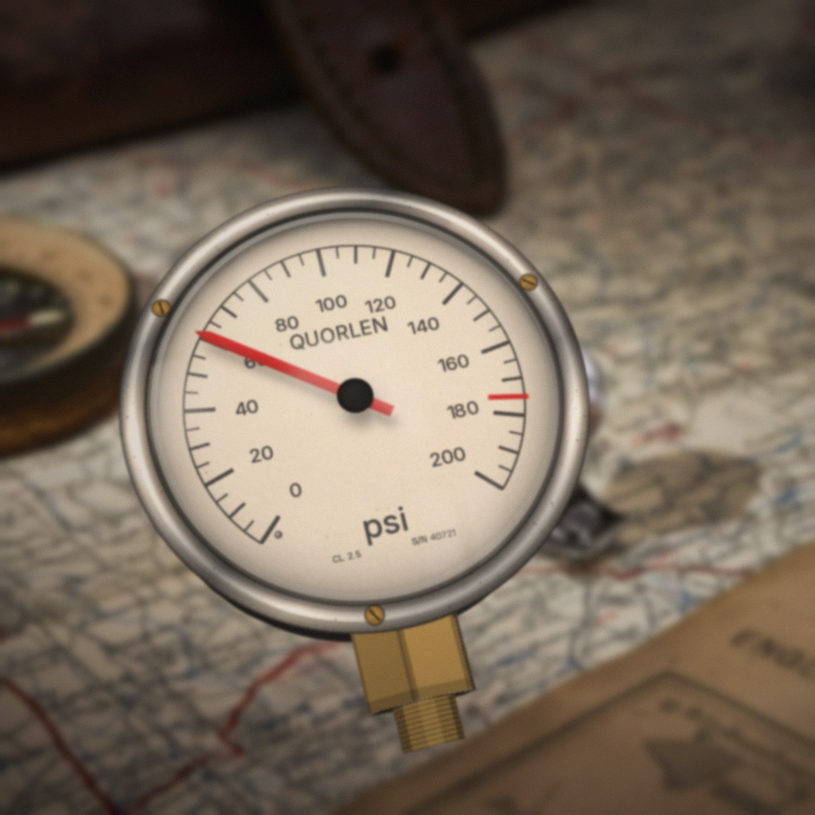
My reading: 60,psi
